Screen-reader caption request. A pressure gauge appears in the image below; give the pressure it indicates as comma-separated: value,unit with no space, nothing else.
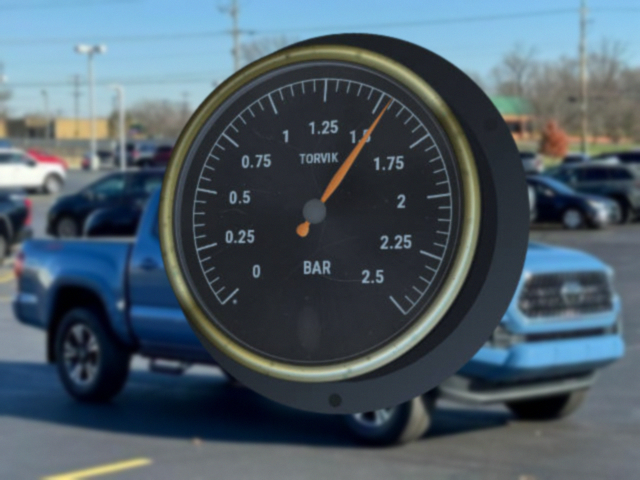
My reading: 1.55,bar
